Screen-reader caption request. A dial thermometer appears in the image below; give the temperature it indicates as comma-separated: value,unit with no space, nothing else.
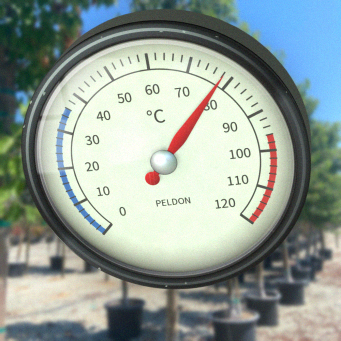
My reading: 78,°C
